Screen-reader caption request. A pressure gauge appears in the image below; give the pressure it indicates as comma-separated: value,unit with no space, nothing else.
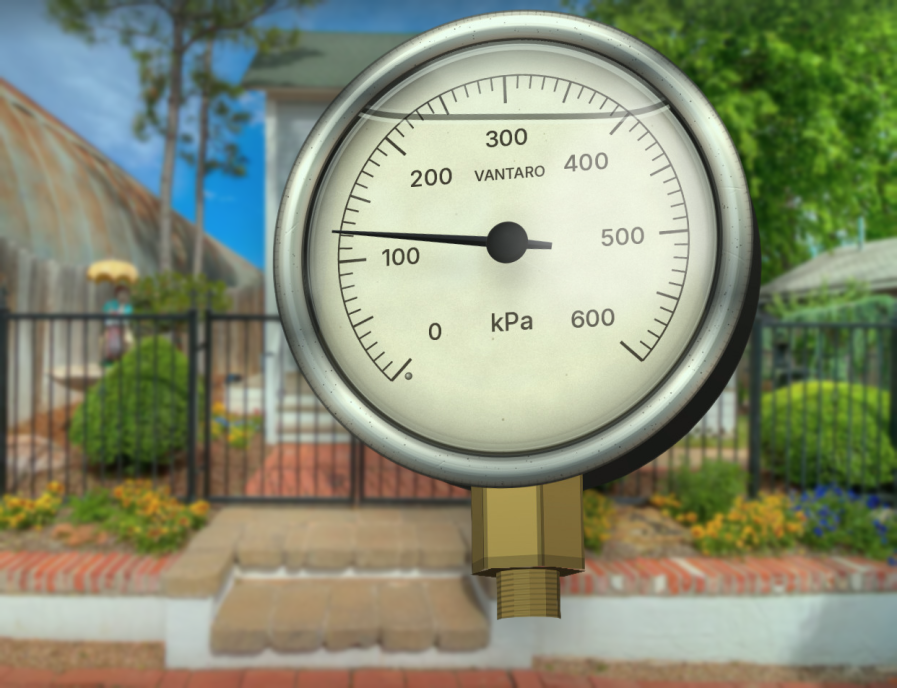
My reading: 120,kPa
